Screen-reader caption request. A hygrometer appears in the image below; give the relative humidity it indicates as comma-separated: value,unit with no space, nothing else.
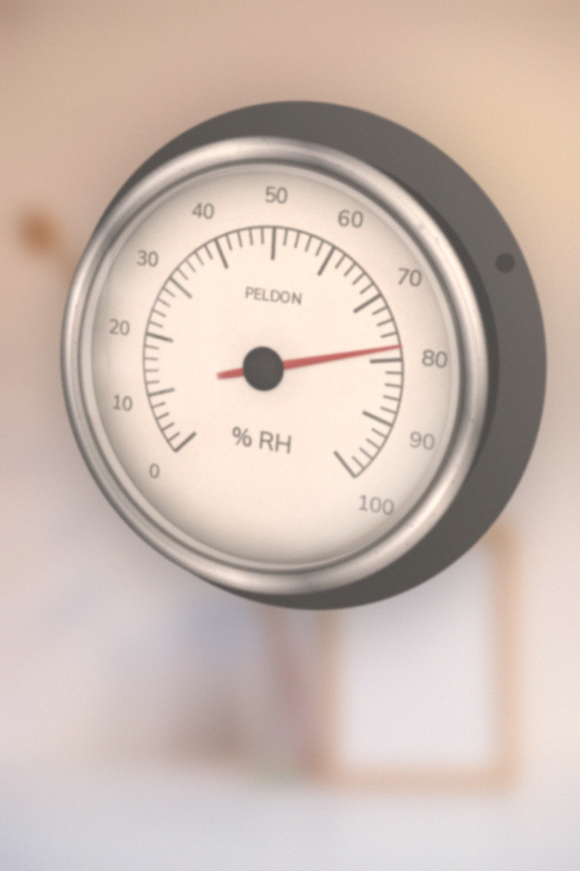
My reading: 78,%
